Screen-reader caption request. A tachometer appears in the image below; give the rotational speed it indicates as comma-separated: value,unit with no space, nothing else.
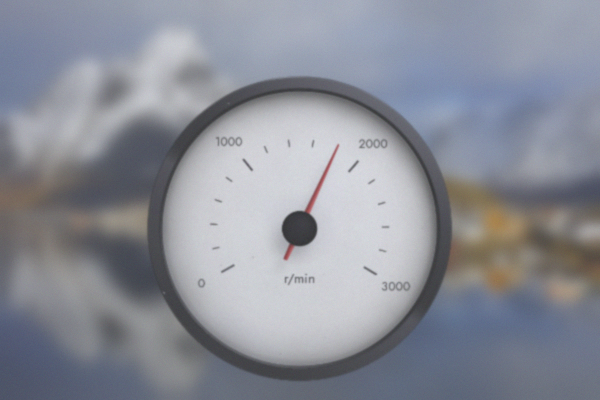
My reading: 1800,rpm
